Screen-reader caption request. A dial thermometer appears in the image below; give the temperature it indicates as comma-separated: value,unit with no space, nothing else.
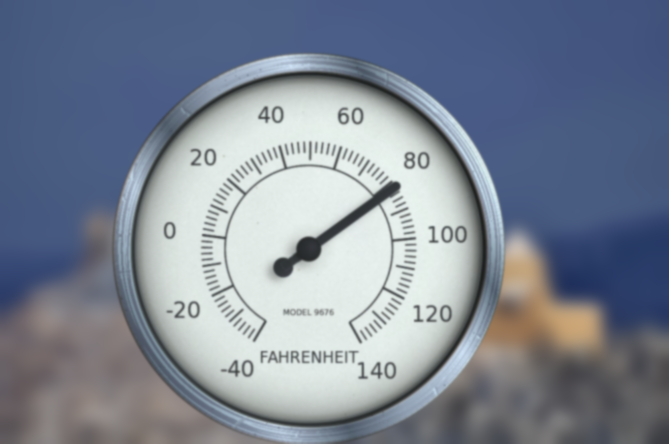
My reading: 82,°F
